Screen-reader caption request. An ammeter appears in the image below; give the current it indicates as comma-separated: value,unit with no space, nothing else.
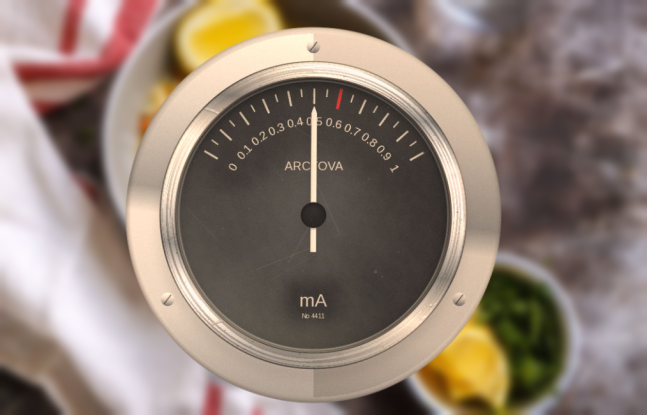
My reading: 0.5,mA
